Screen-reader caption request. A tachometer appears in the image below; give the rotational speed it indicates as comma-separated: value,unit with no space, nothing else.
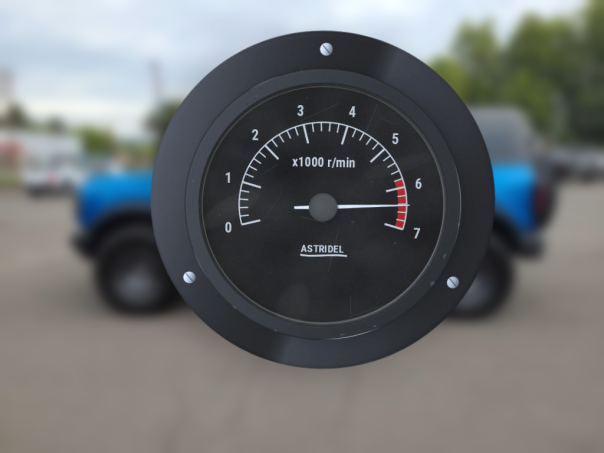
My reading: 6400,rpm
